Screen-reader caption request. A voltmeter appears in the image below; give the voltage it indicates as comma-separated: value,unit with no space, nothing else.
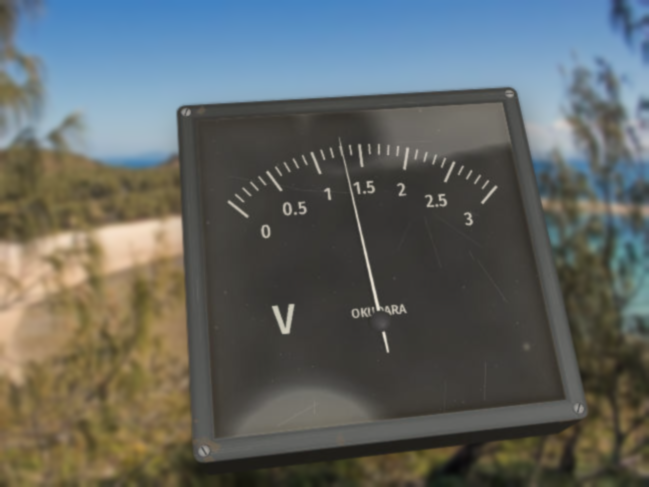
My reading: 1.3,V
